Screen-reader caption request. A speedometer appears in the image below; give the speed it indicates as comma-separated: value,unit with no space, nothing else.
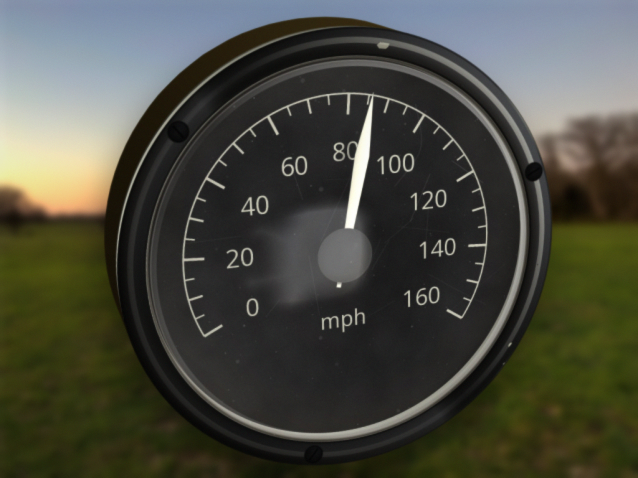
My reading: 85,mph
